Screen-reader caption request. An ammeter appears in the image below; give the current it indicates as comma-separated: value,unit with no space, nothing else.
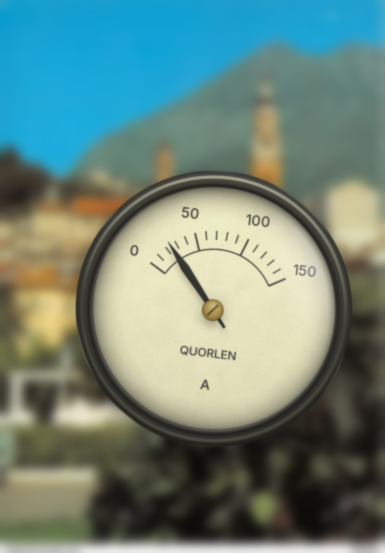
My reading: 25,A
